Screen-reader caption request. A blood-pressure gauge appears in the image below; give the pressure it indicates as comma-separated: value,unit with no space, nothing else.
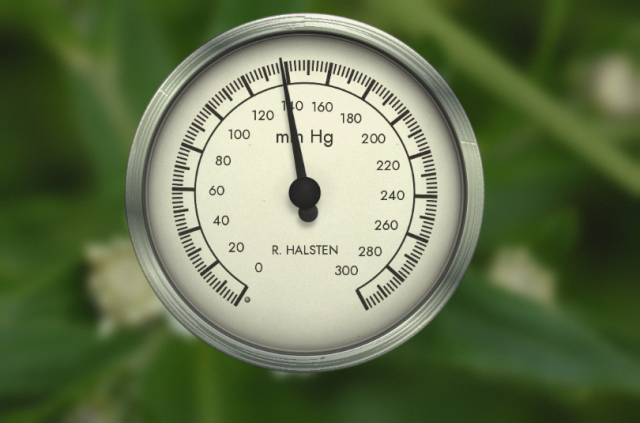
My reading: 138,mmHg
